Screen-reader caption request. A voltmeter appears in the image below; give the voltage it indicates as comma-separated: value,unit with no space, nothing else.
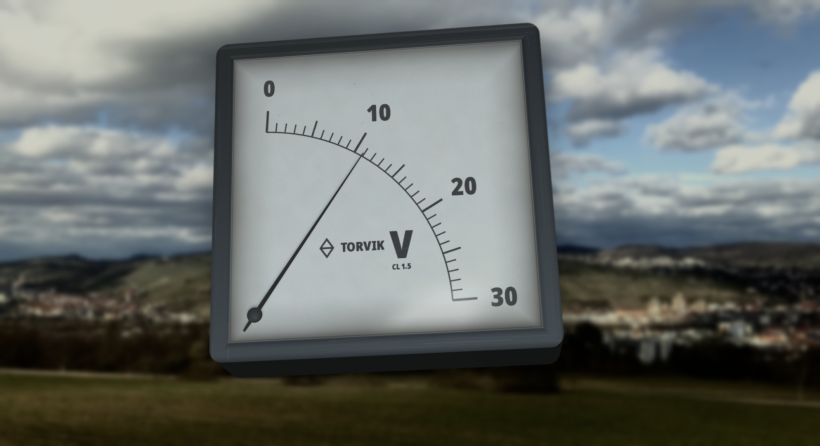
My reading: 11,V
